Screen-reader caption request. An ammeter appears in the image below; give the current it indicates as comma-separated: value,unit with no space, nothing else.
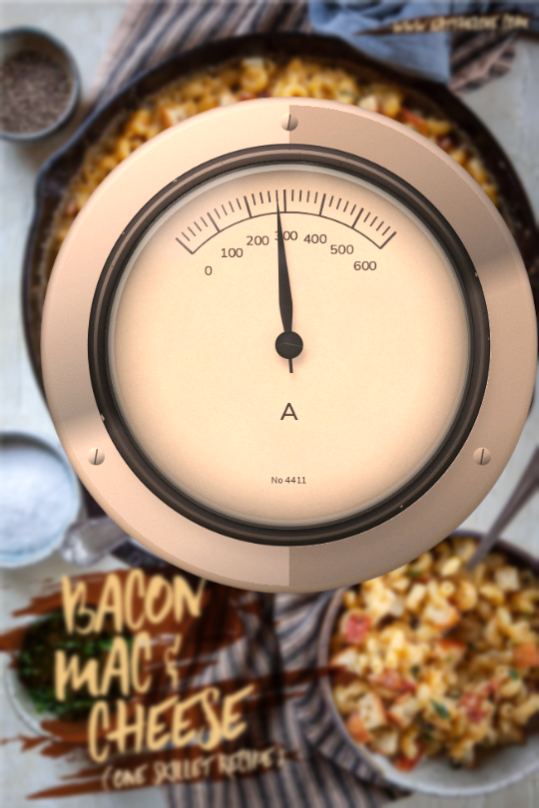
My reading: 280,A
